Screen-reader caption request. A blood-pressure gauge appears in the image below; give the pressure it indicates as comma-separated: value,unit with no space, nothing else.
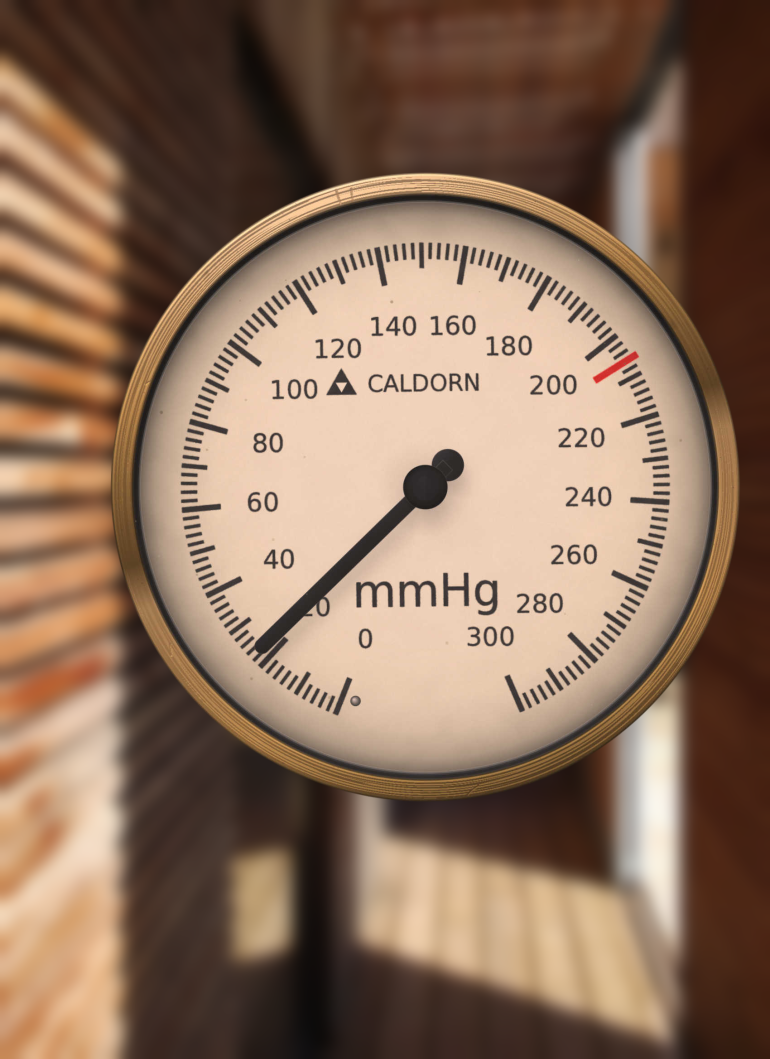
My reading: 23,mmHg
